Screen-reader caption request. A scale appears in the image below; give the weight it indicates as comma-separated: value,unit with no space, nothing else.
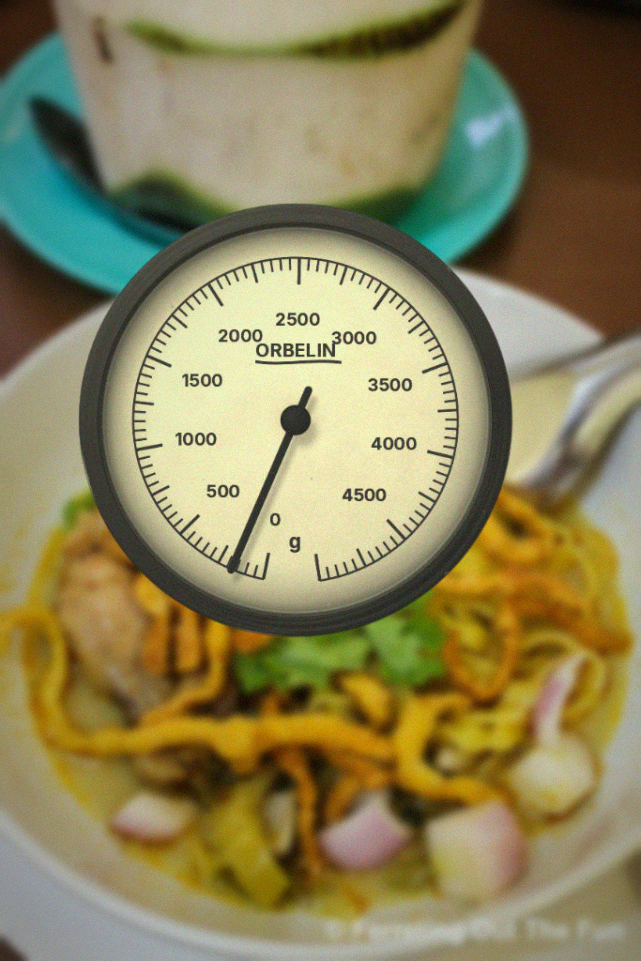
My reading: 175,g
